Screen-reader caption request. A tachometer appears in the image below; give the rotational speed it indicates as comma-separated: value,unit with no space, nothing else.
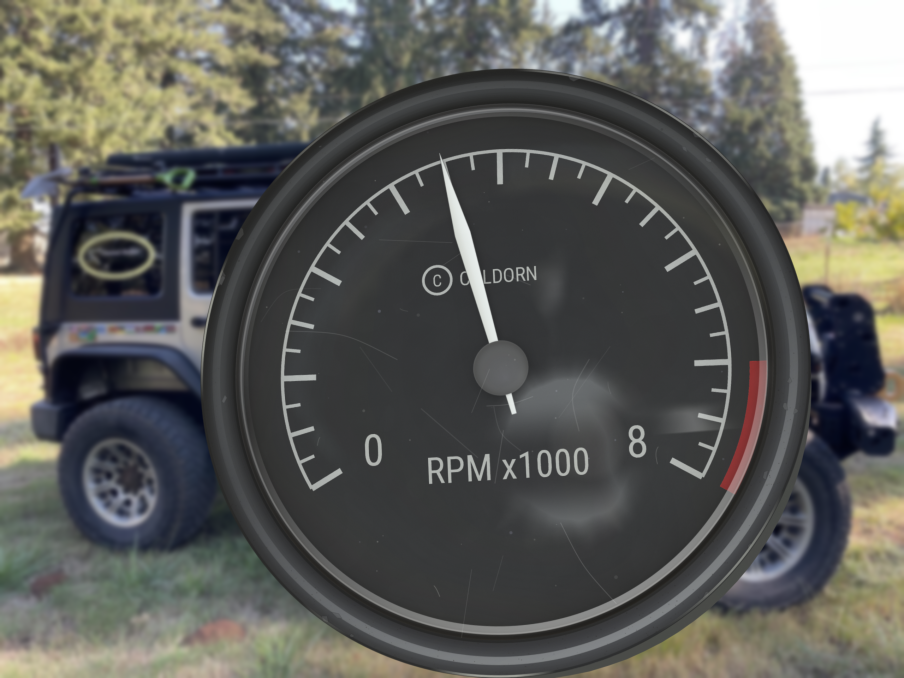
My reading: 3500,rpm
